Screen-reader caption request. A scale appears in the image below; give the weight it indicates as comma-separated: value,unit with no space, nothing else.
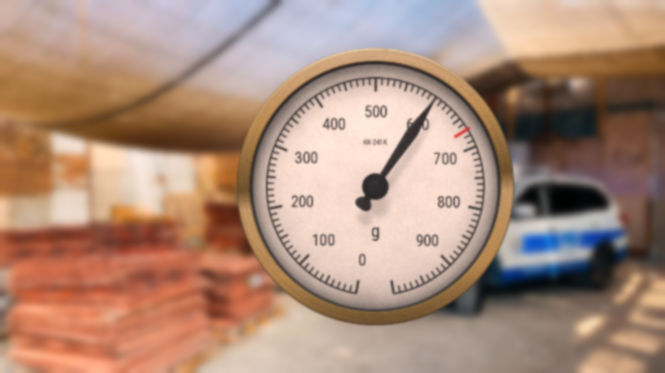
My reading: 600,g
